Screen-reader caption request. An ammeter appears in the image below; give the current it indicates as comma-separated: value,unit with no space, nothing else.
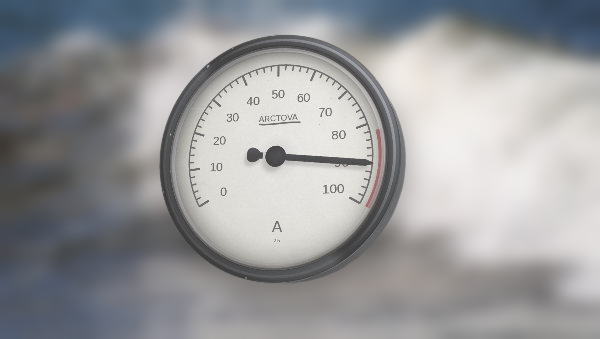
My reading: 90,A
